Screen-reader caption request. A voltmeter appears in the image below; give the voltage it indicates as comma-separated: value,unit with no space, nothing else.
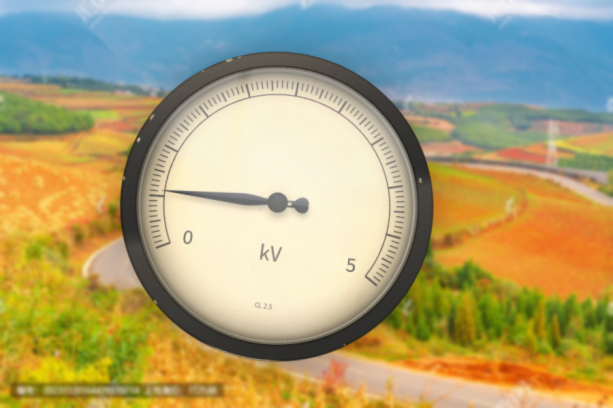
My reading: 0.55,kV
